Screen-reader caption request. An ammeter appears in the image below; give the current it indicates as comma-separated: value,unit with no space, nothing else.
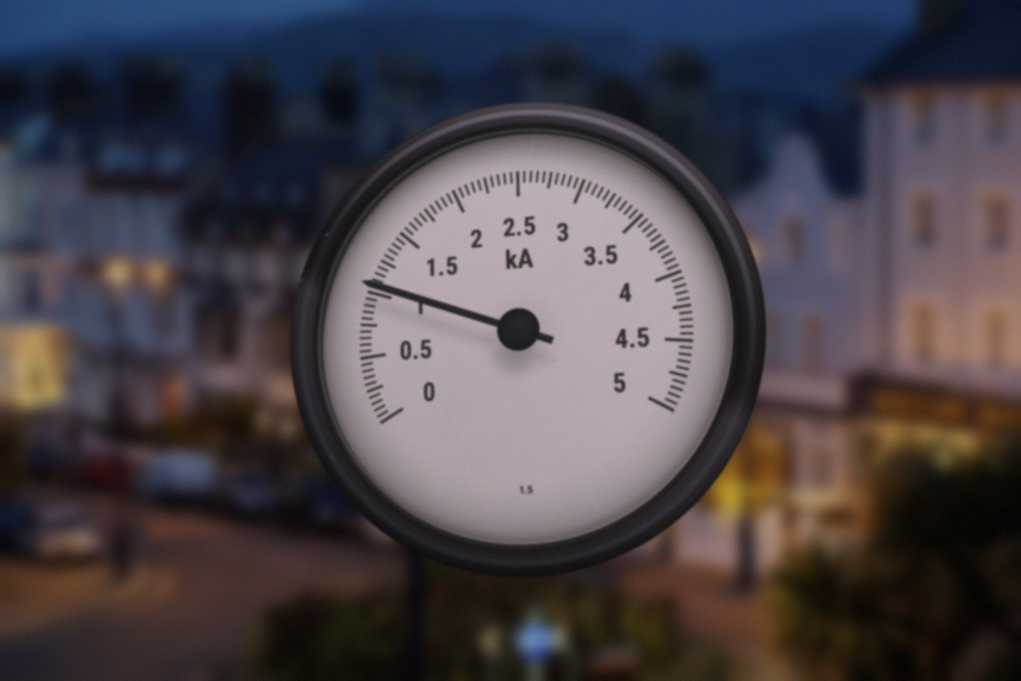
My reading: 1.05,kA
